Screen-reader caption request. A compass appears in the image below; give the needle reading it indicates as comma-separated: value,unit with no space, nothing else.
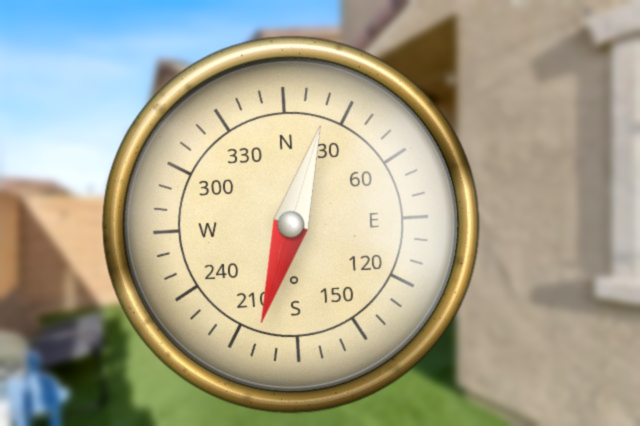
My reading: 200,°
